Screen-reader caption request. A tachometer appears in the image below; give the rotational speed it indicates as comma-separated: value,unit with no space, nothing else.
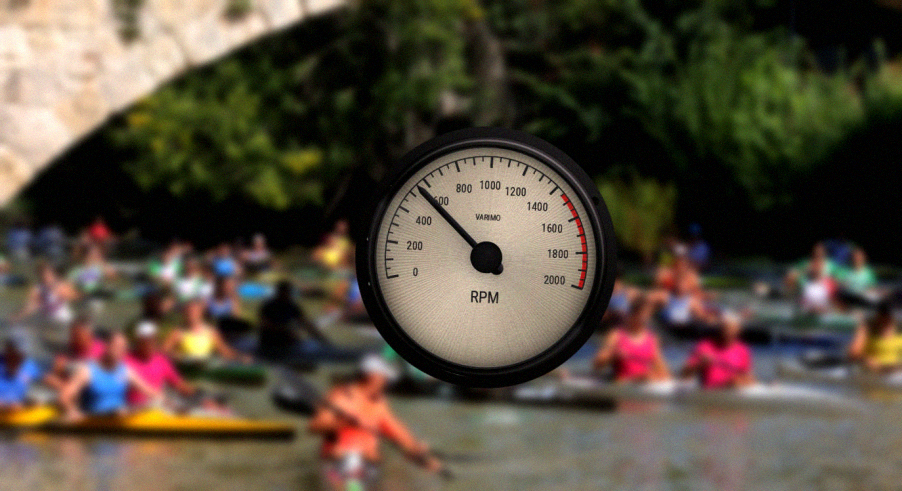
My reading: 550,rpm
